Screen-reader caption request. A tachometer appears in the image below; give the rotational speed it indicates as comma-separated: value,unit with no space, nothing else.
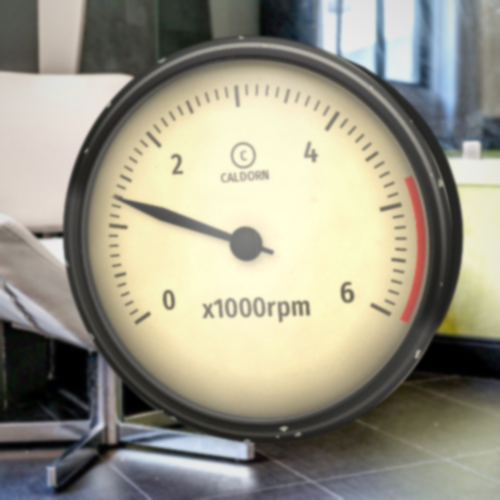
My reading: 1300,rpm
